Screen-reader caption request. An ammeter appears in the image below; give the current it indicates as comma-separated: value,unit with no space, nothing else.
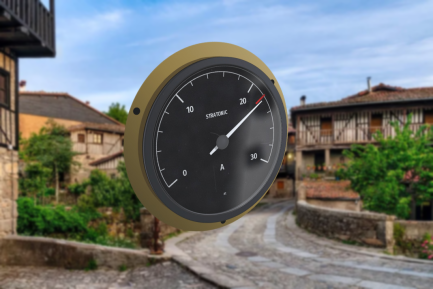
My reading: 22,A
